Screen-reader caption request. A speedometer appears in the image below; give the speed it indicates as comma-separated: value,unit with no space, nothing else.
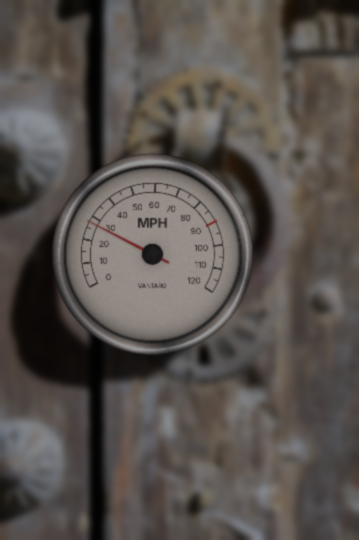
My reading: 27.5,mph
